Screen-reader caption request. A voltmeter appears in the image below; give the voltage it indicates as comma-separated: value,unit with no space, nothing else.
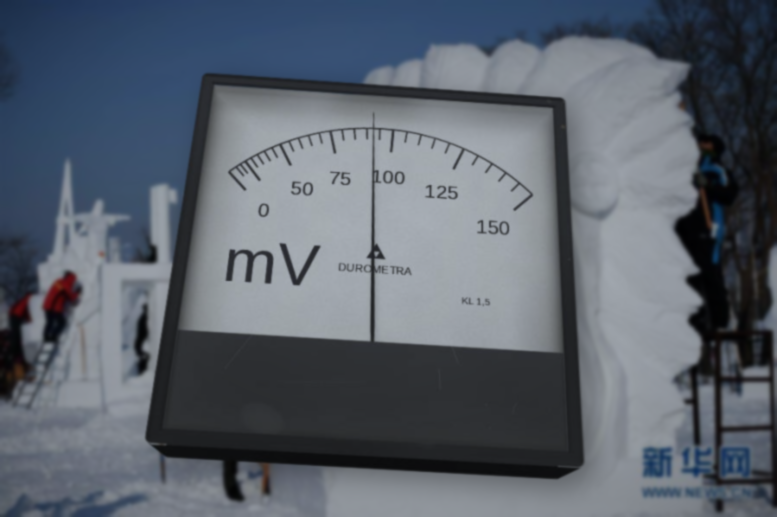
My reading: 92.5,mV
